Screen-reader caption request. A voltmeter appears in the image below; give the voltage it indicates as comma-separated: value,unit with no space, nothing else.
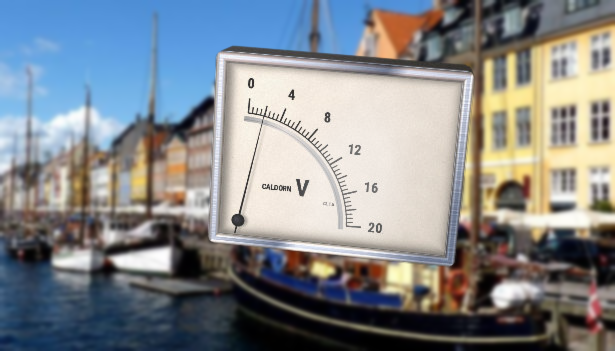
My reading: 2,V
